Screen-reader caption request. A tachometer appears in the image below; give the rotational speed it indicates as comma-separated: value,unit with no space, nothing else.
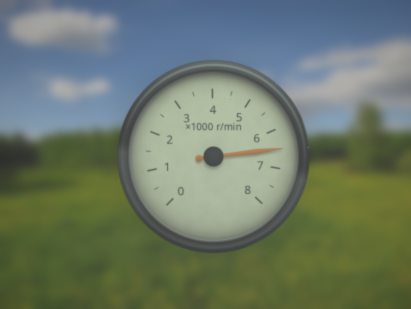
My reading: 6500,rpm
